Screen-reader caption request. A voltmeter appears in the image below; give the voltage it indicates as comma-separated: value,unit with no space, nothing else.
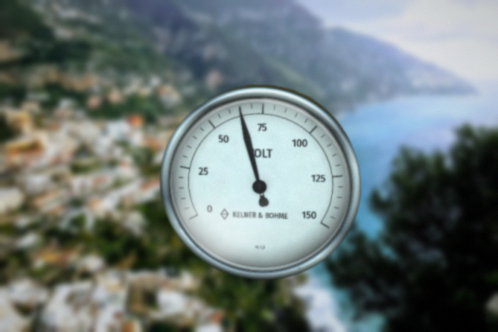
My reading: 65,V
